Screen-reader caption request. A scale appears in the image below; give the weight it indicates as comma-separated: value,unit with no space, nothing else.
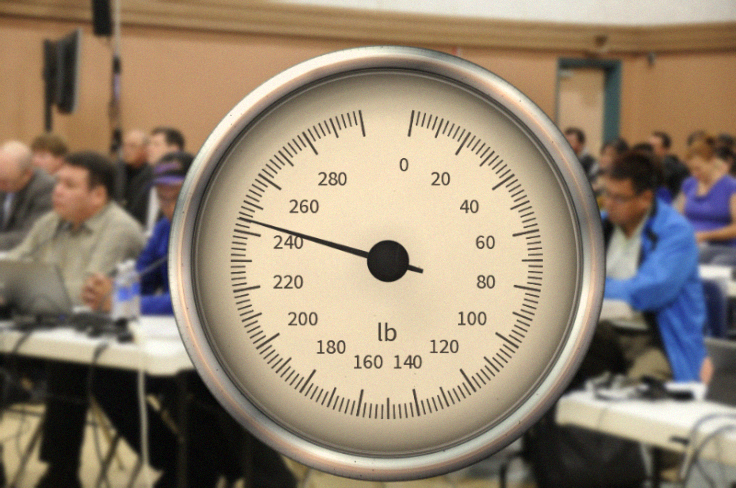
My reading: 244,lb
